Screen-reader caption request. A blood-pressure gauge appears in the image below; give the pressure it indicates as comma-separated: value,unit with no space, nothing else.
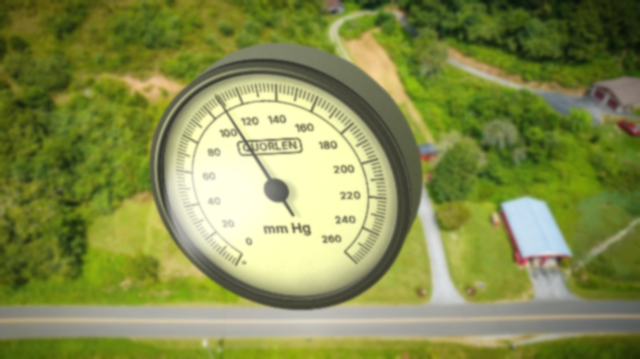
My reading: 110,mmHg
